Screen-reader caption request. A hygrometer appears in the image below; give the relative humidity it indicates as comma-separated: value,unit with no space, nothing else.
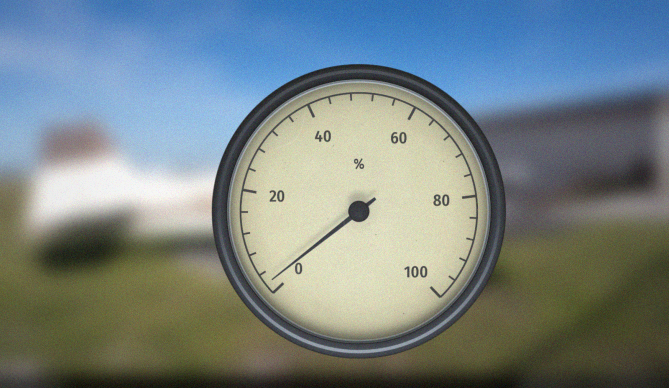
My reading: 2,%
